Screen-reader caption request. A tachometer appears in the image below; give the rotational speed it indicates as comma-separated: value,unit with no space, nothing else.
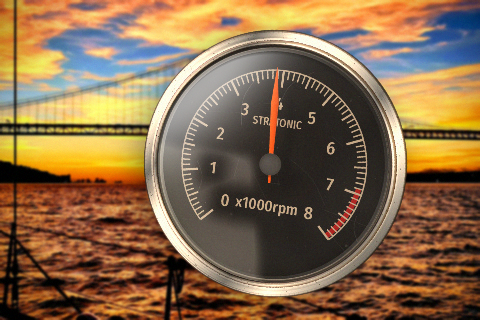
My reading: 3900,rpm
